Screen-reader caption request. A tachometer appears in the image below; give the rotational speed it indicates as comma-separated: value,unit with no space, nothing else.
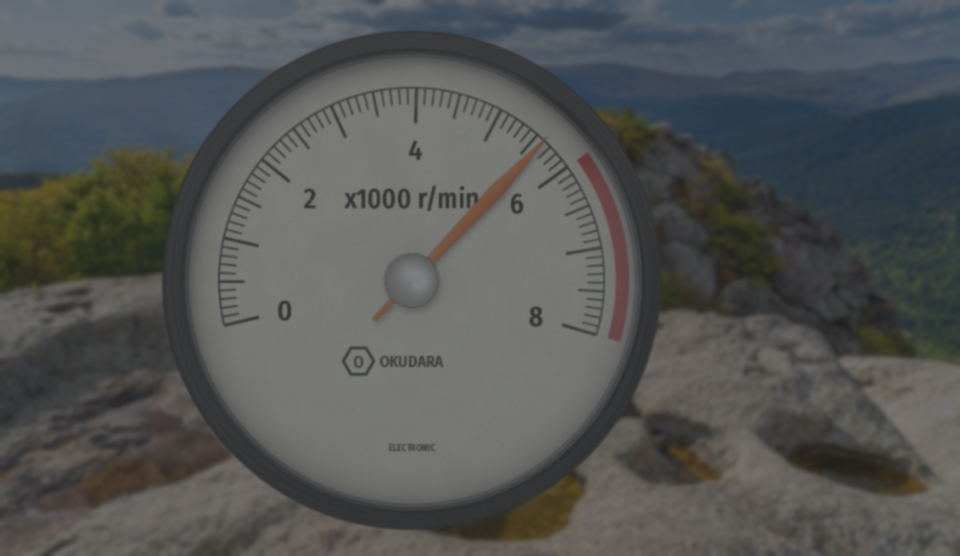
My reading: 5600,rpm
